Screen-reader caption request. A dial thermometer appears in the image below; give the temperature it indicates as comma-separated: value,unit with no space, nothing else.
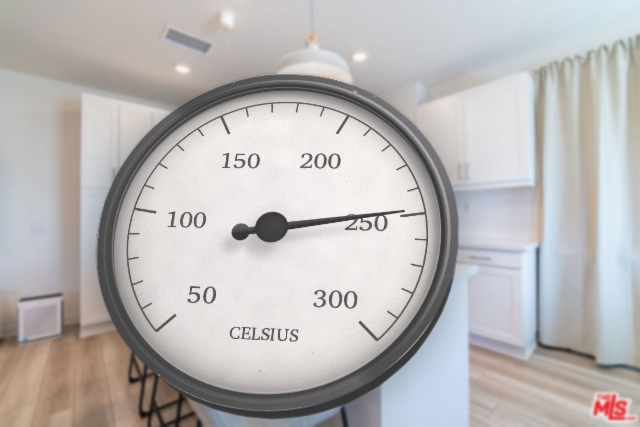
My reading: 250,°C
